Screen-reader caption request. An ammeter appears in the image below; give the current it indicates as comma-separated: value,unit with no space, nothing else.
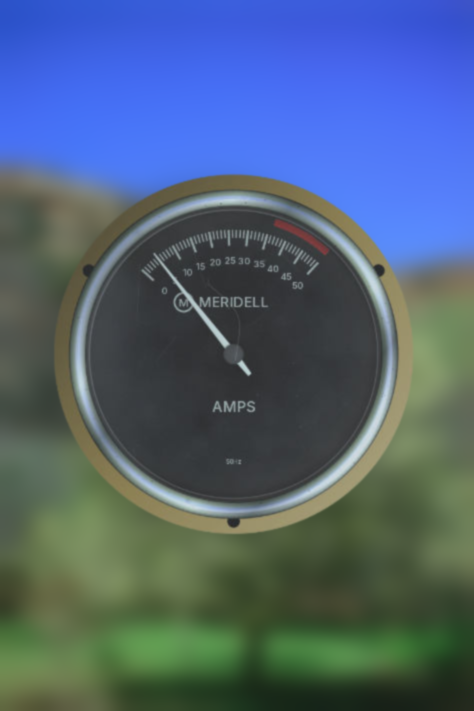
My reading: 5,A
